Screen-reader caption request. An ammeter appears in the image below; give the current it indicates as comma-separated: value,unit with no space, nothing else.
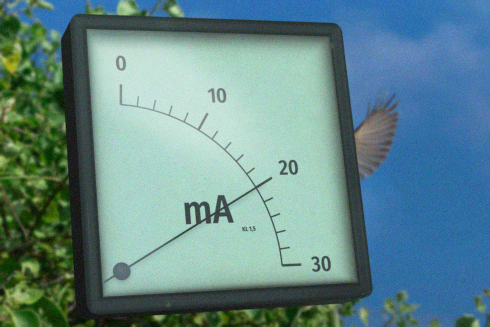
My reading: 20,mA
